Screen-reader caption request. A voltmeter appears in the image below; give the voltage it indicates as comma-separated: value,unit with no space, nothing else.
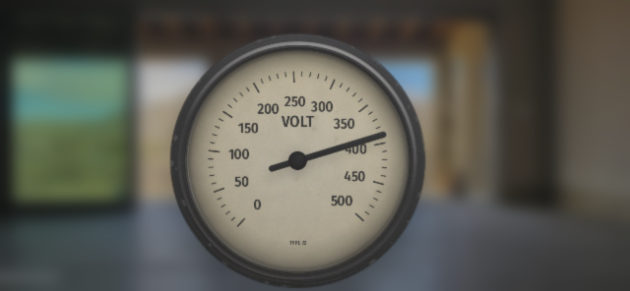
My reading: 390,V
